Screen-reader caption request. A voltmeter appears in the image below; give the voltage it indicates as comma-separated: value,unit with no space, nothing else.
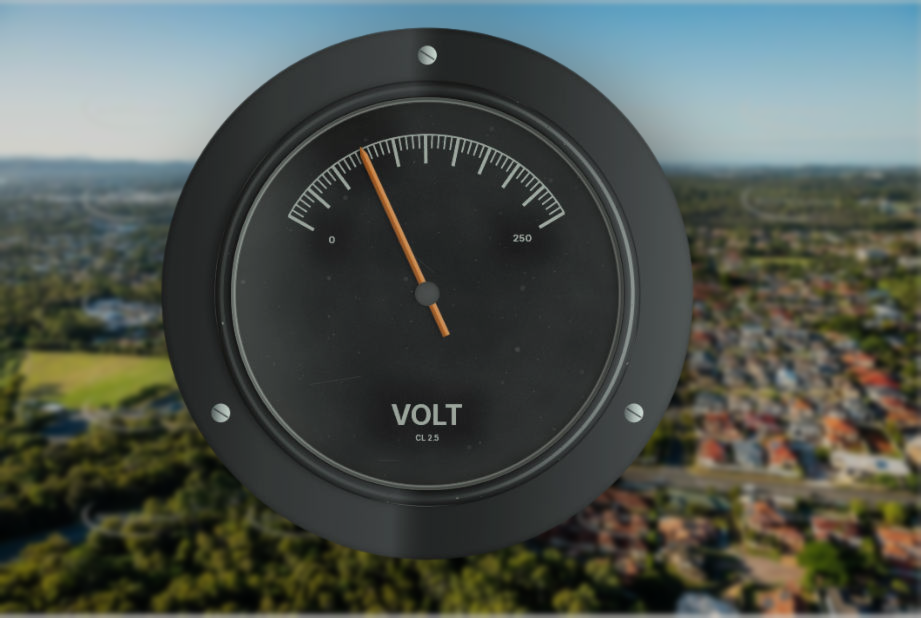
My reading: 75,V
